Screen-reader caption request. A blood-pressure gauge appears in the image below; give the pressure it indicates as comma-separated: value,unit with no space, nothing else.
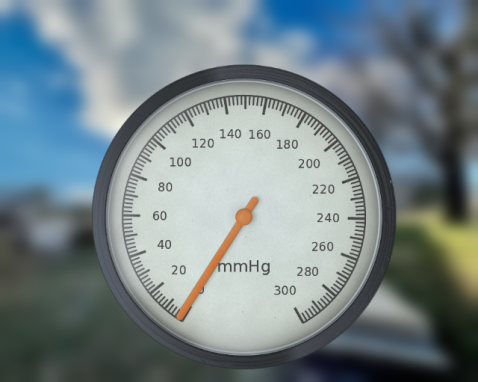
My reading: 2,mmHg
